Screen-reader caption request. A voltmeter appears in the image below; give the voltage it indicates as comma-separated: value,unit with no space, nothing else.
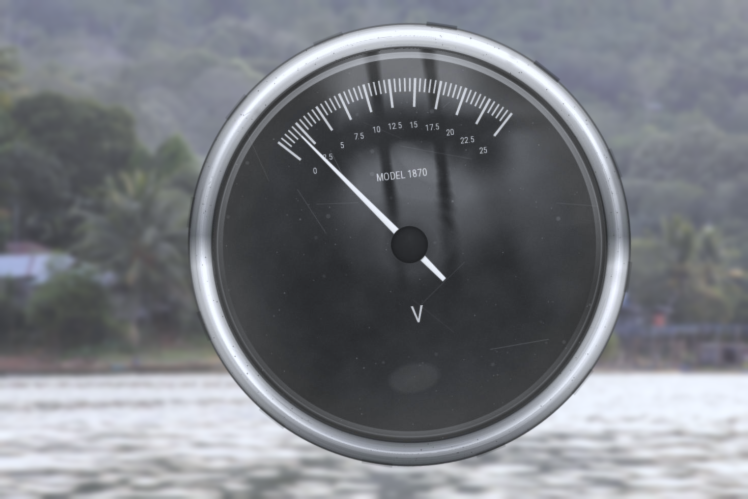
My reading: 2,V
